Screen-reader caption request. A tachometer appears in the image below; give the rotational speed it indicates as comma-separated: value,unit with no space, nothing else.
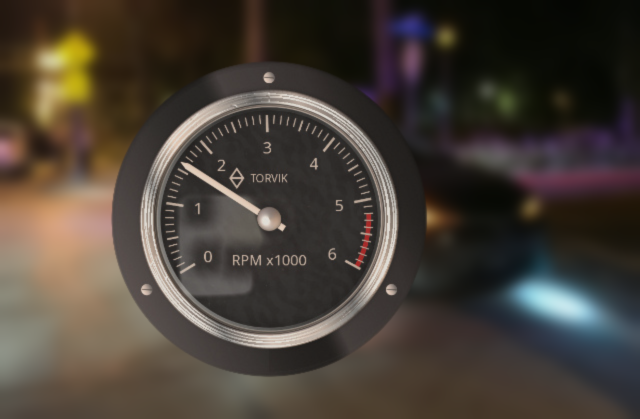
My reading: 1600,rpm
